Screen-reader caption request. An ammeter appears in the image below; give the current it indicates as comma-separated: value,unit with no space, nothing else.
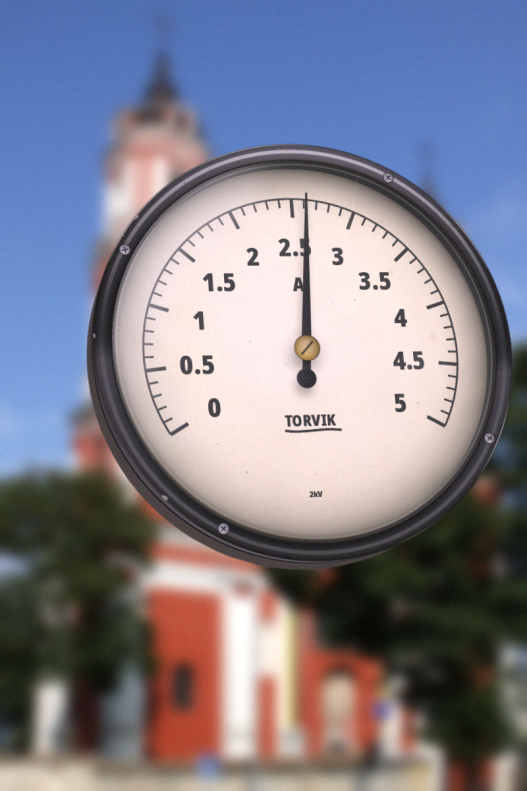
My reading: 2.6,A
